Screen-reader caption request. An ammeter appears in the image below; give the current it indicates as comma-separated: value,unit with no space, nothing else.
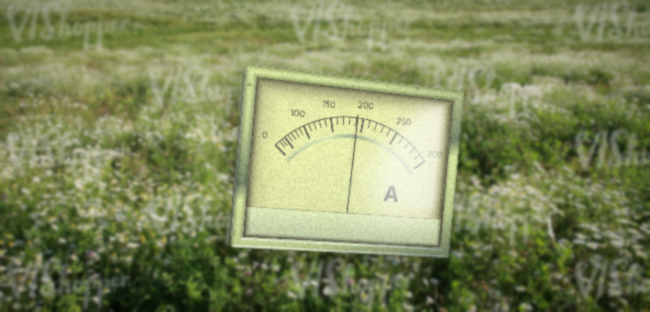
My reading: 190,A
